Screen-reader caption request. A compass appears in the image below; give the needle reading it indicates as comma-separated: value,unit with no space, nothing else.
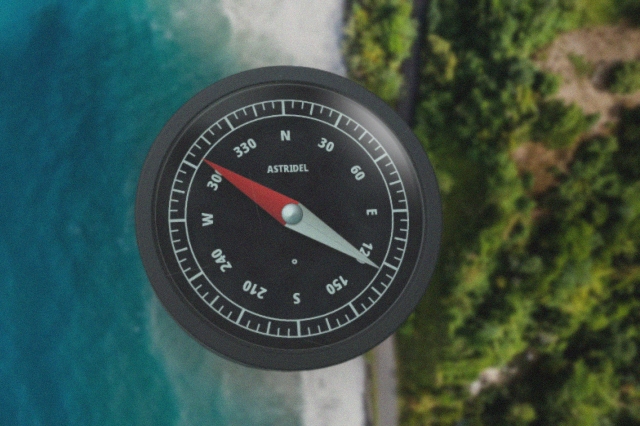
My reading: 305,°
